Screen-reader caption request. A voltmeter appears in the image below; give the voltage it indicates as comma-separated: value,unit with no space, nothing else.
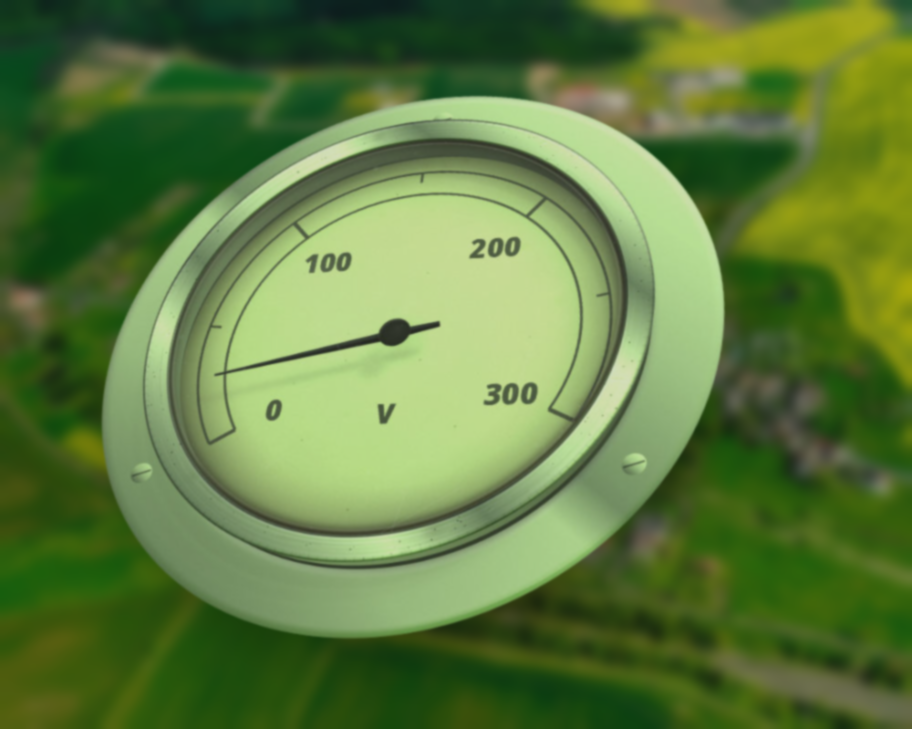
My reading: 25,V
